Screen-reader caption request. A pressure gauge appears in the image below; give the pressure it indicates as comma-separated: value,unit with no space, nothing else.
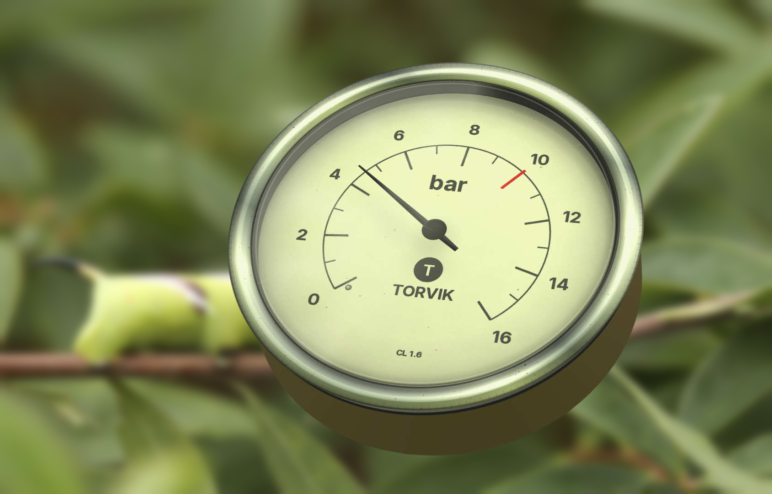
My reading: 4.5,bar
